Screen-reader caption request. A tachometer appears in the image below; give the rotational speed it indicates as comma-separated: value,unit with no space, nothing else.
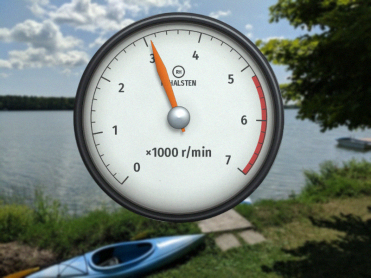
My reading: 3100,rpm
